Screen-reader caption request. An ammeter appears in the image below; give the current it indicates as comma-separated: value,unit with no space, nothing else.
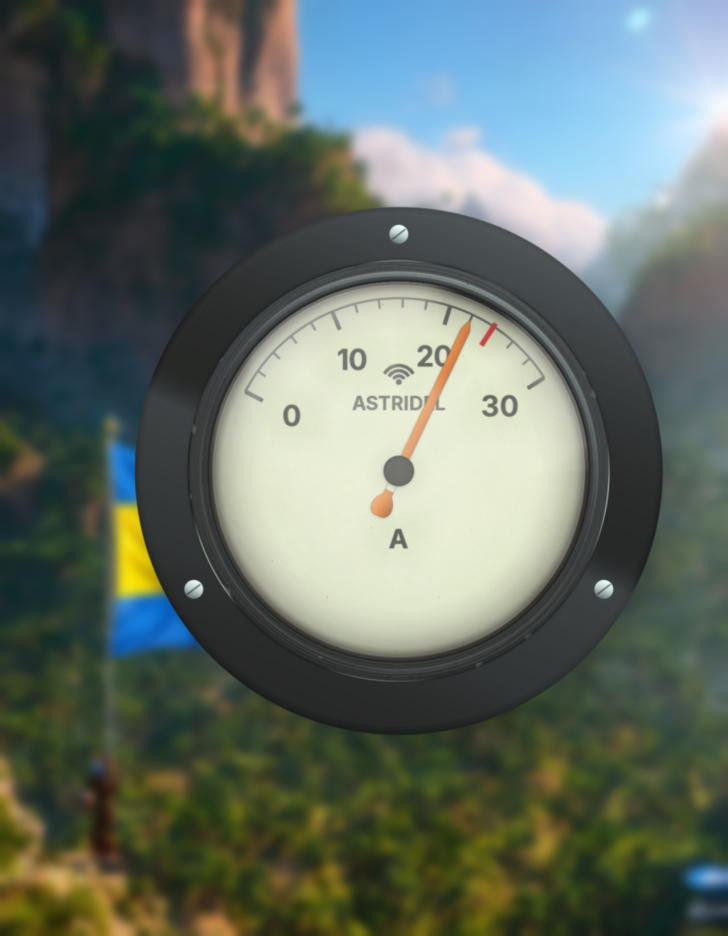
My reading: 22,A
